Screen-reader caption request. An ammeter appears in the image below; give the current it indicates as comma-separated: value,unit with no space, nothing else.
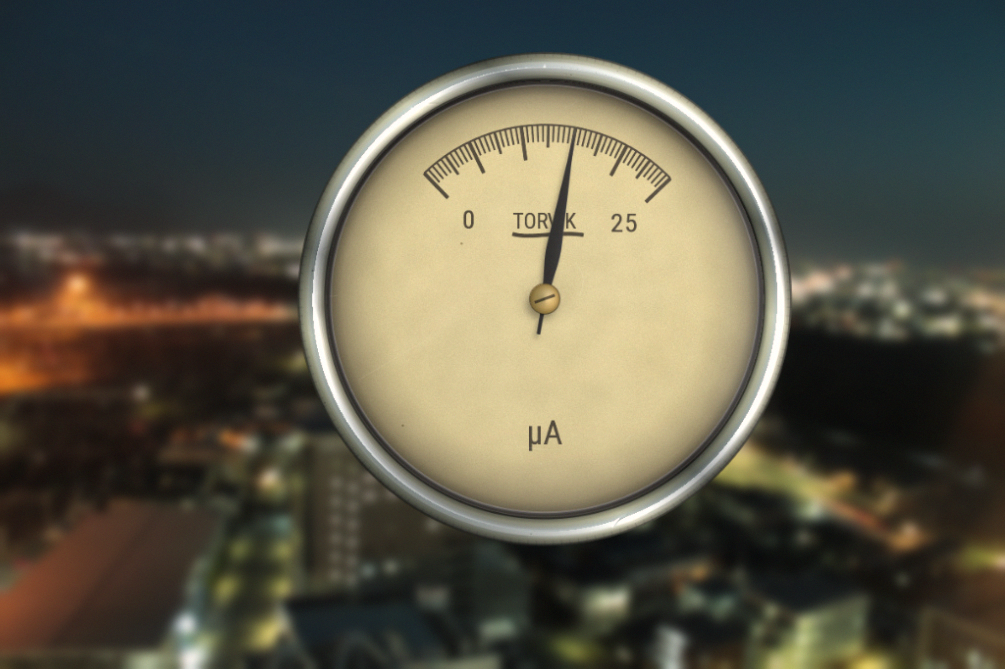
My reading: 15,µA
